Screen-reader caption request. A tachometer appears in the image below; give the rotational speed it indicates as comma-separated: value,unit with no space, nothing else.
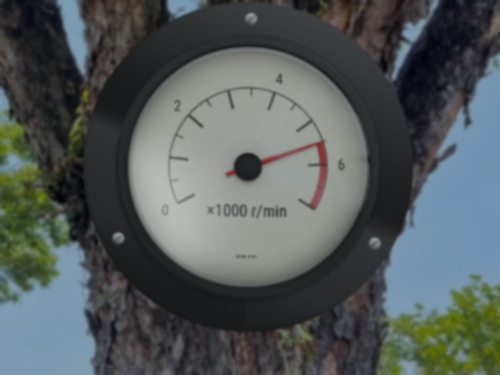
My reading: 5500,rpm
